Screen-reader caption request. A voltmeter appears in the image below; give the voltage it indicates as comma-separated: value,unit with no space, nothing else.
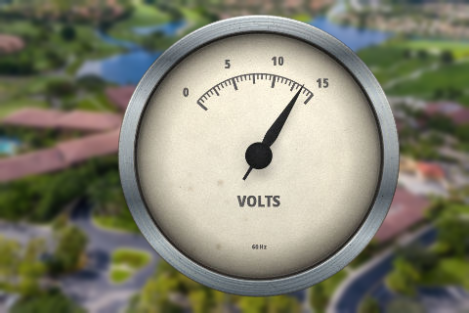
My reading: 13.5,V
